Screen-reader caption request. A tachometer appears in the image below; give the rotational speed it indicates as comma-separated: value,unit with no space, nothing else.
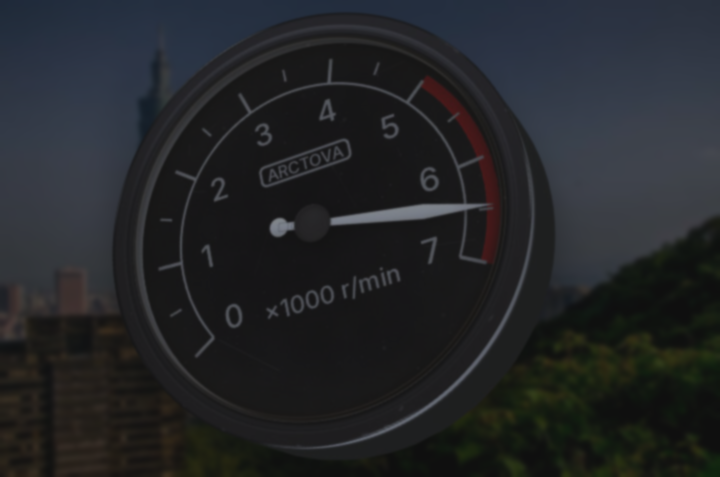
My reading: 6500,rpm
